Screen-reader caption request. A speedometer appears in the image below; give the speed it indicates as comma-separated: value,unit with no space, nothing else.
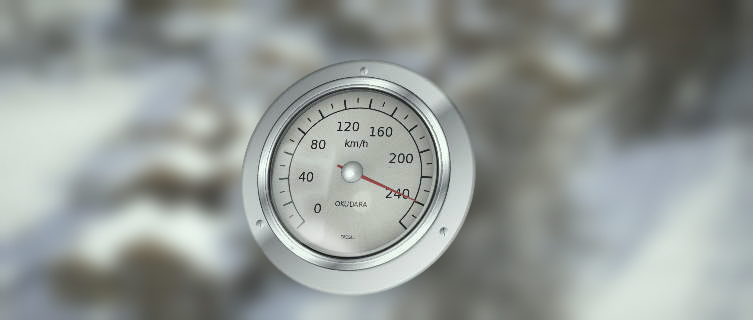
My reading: 240,km/h
